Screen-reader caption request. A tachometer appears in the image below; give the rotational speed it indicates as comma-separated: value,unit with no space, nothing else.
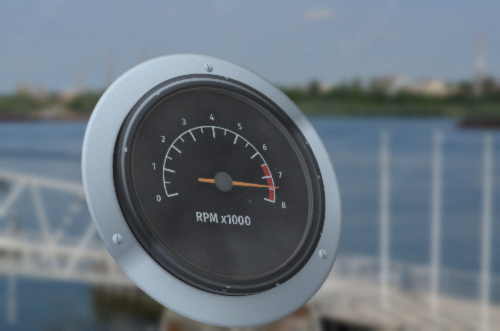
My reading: 7500,rpm
